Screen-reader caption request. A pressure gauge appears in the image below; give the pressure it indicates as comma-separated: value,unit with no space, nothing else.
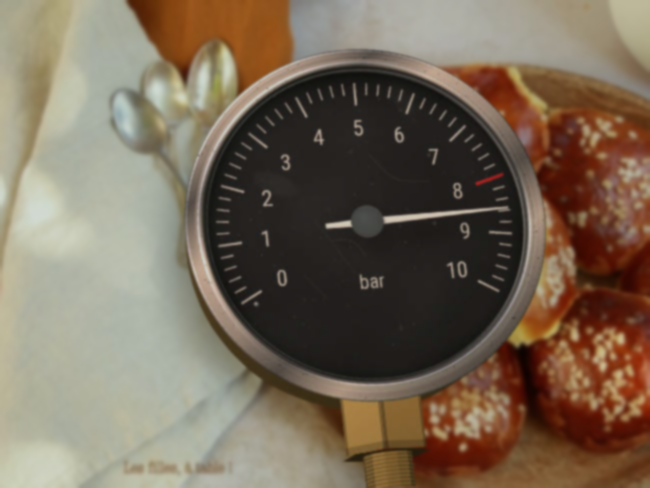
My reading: 8.6,bar
